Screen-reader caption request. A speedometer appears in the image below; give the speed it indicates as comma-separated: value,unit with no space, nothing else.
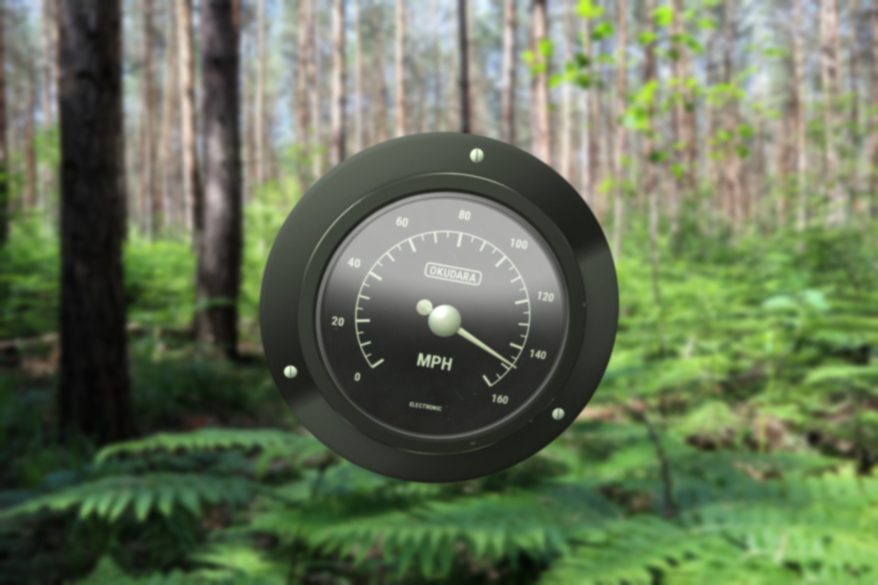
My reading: 147.5,mph
